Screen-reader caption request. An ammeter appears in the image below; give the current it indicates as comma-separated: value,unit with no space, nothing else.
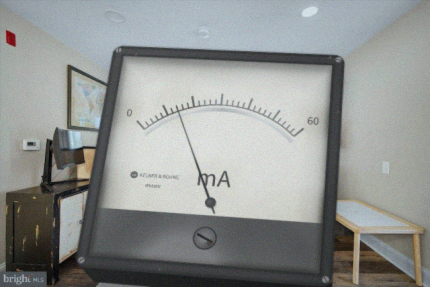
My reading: 14,mA
